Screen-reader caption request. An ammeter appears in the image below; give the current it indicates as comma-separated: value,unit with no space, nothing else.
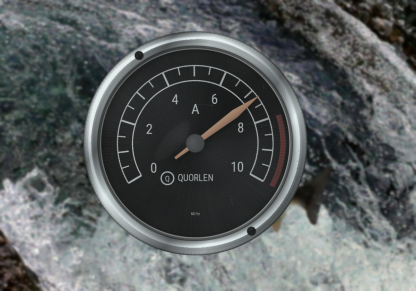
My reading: 7.25,A
